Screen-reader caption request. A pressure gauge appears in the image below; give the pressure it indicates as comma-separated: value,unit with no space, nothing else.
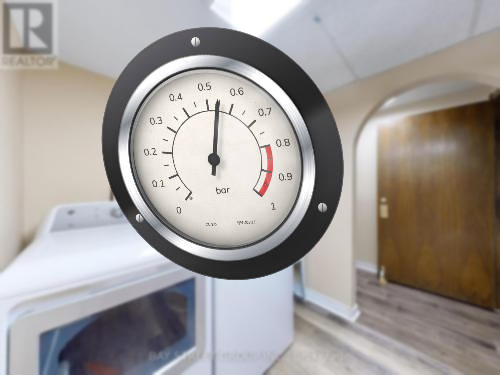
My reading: 0.55,bar
